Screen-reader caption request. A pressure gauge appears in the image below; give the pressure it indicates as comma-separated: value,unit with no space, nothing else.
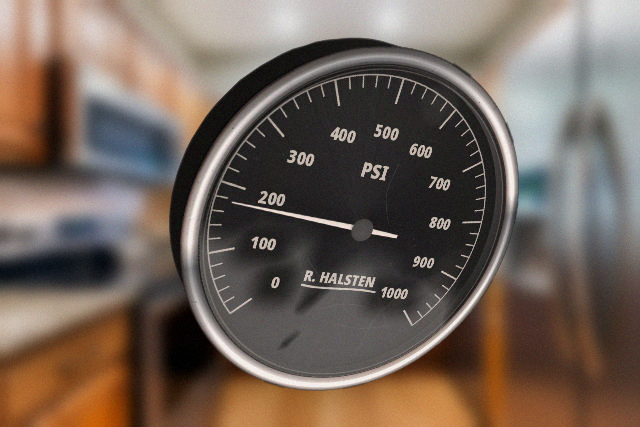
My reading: 180,psi
